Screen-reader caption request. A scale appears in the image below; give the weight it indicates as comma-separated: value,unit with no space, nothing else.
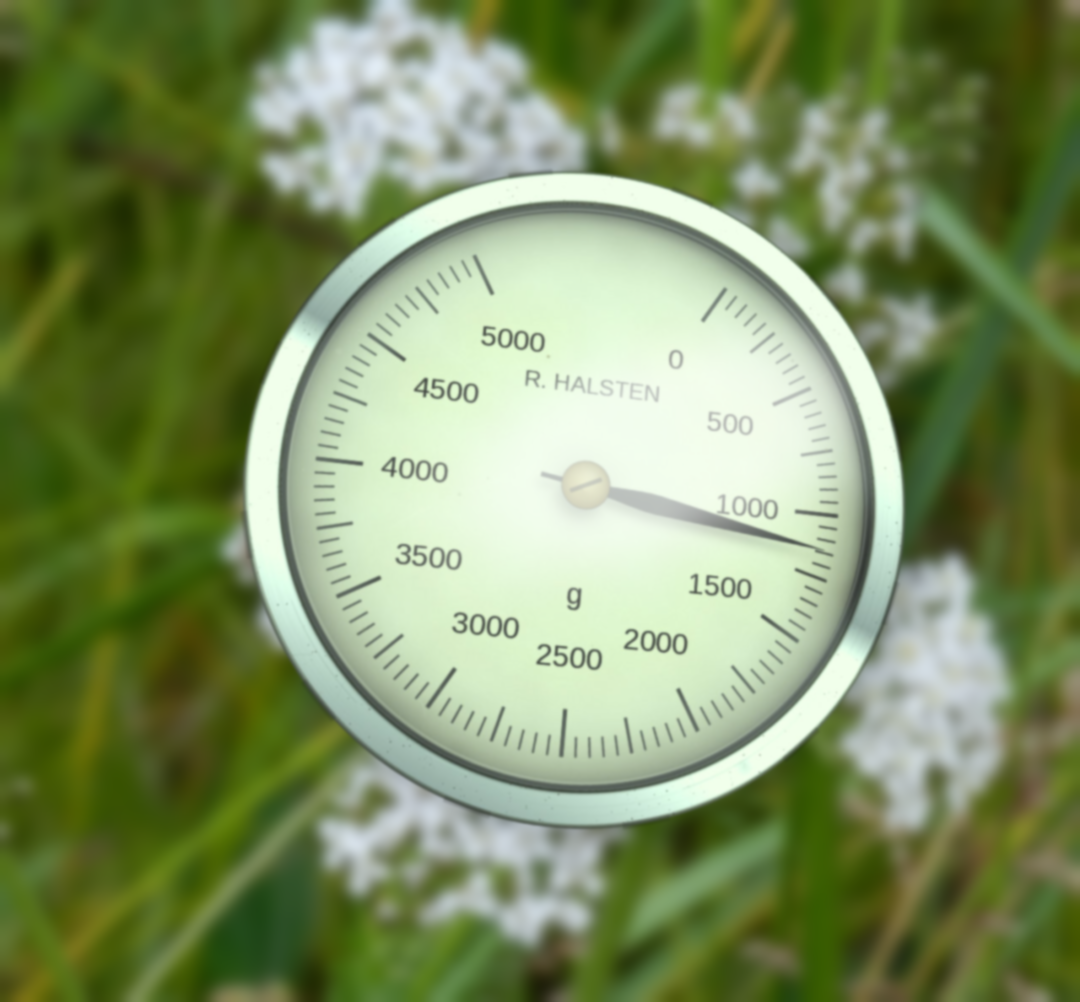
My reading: 1150,g
